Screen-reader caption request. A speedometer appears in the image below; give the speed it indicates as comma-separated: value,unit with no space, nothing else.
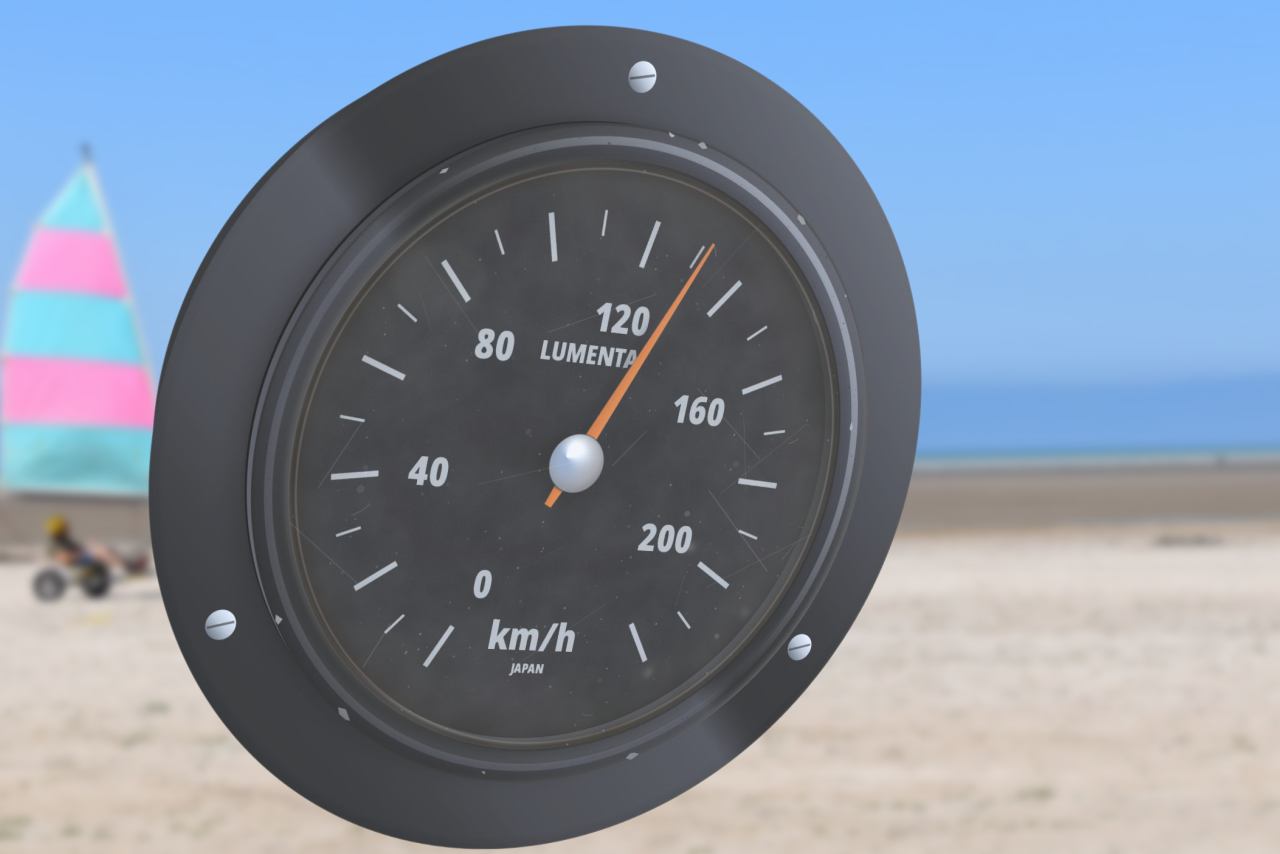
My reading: 130,km/h
